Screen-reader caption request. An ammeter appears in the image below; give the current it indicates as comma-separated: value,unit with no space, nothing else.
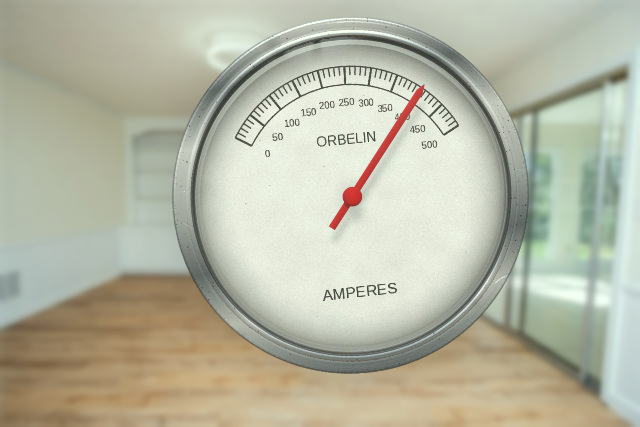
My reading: 400,A
